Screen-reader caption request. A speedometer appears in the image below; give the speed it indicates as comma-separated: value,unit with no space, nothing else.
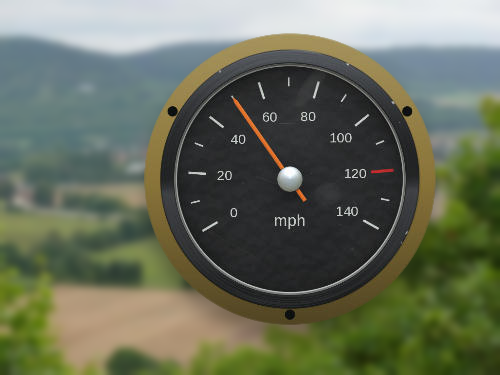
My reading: 50,mph
